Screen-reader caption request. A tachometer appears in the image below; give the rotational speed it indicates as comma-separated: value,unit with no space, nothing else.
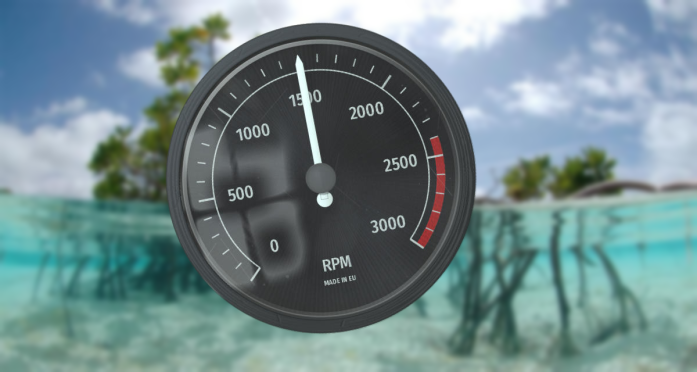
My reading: 1500,rpm
